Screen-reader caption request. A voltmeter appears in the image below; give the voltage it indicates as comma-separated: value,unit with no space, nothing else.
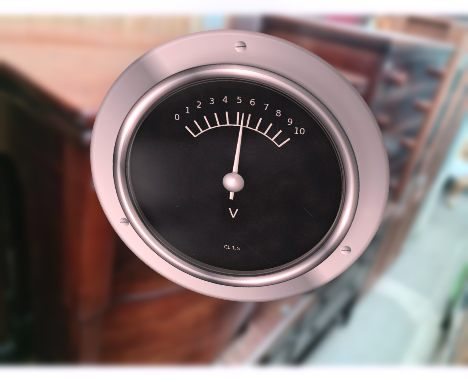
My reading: 5.5,V
